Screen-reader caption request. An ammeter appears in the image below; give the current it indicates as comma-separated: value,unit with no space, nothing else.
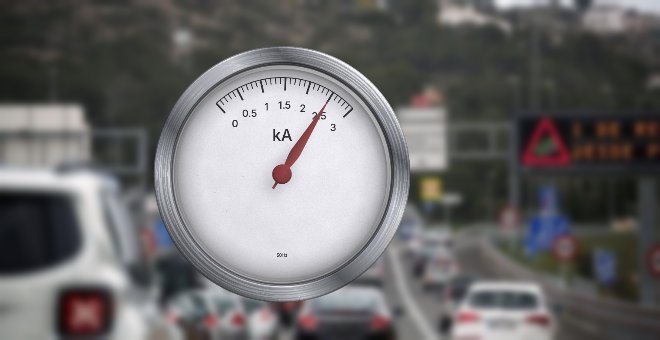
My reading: 2.5,kA
